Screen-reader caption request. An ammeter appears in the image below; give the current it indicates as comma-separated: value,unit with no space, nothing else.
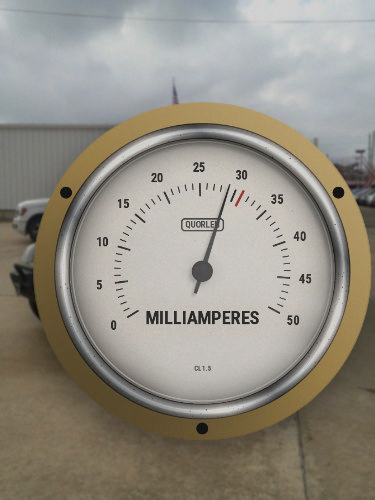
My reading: 29,mA
